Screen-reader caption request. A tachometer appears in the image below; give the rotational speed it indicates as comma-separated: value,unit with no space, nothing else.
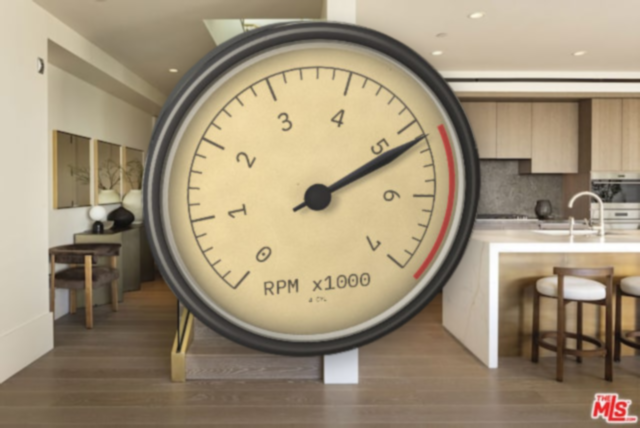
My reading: 5200,rpm
